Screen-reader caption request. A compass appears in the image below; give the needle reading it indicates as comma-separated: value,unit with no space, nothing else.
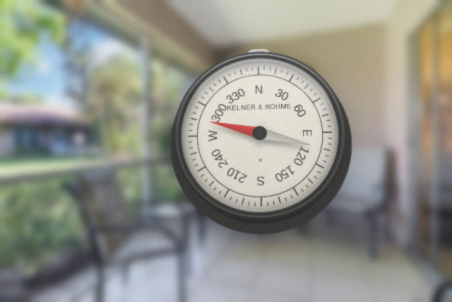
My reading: 285,°
